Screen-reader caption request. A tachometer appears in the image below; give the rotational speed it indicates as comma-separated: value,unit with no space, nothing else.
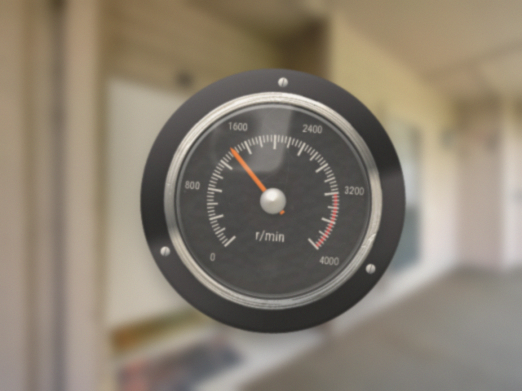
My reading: 1400,rpm
